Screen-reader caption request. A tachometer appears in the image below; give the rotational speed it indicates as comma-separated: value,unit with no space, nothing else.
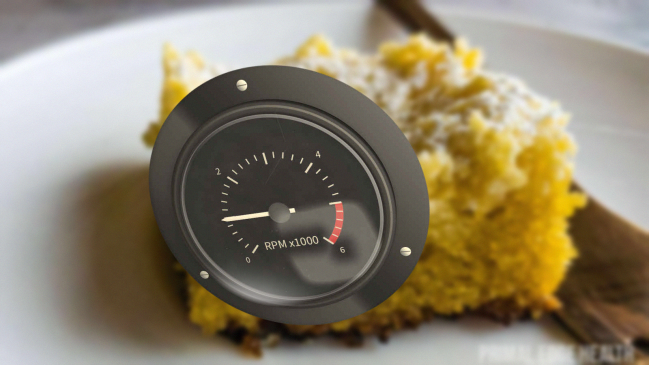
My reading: 1000,rpm
